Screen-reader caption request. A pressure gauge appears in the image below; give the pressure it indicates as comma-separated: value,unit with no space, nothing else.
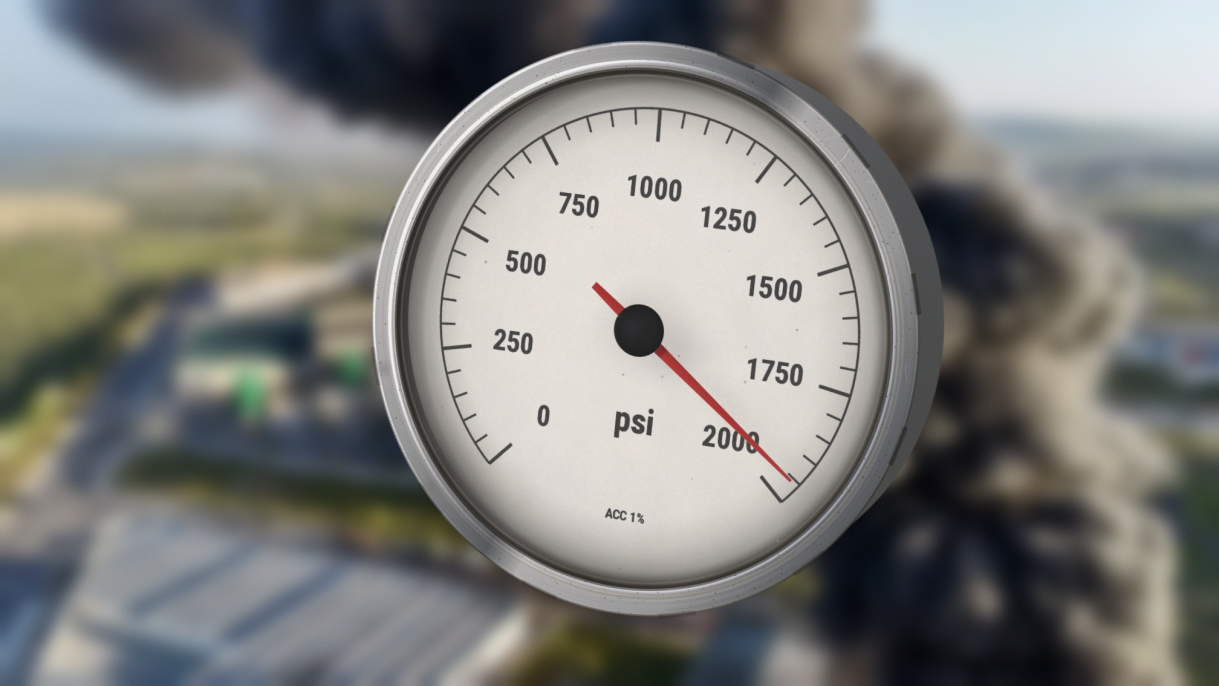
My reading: 1950,psi
